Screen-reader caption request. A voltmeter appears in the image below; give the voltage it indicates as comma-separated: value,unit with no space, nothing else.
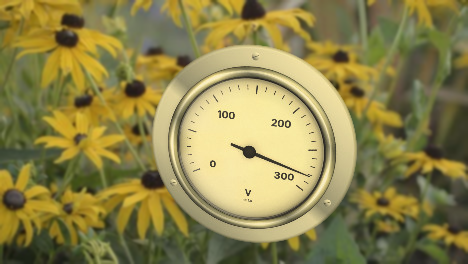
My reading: 280,V
